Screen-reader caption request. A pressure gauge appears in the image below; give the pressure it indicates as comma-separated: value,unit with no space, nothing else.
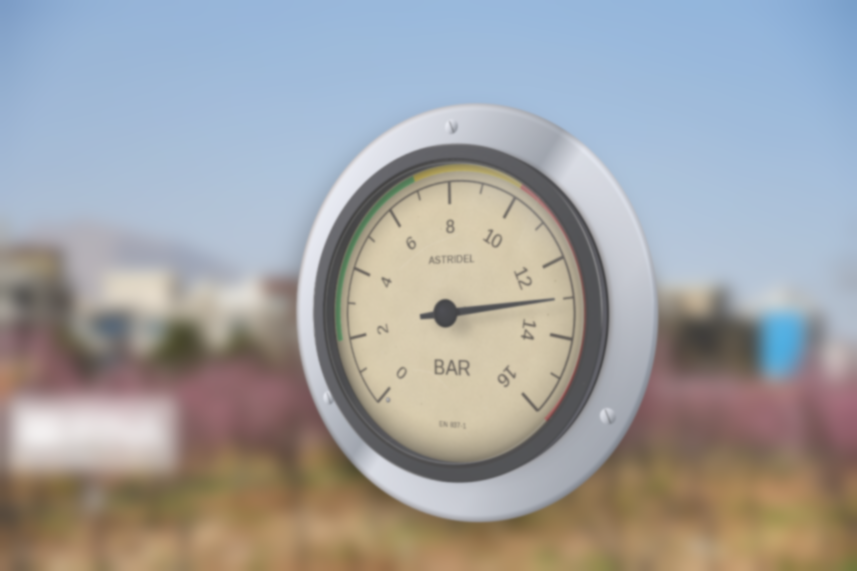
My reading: 13,bar
